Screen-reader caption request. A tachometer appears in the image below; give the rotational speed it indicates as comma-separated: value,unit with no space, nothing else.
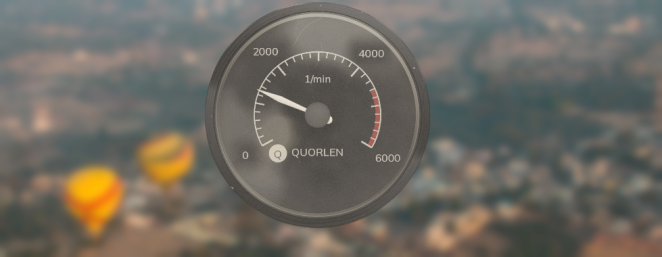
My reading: 1300,rpm
